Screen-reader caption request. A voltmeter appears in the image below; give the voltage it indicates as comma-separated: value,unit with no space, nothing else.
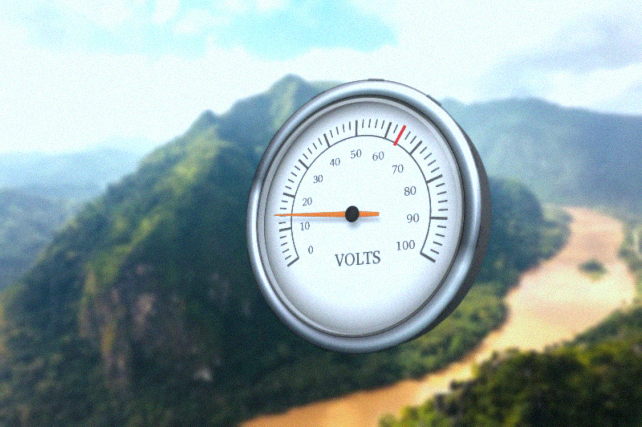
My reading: 14,V
